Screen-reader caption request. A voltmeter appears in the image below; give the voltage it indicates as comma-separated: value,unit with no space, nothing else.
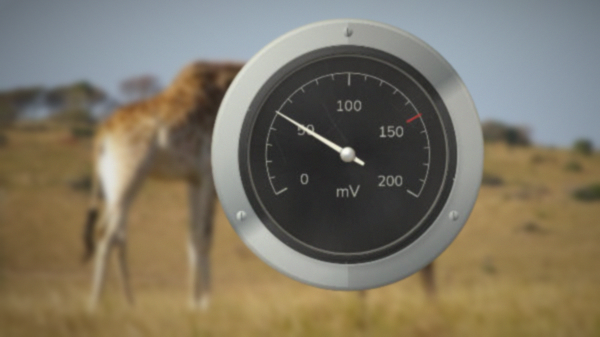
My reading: 50,mV
